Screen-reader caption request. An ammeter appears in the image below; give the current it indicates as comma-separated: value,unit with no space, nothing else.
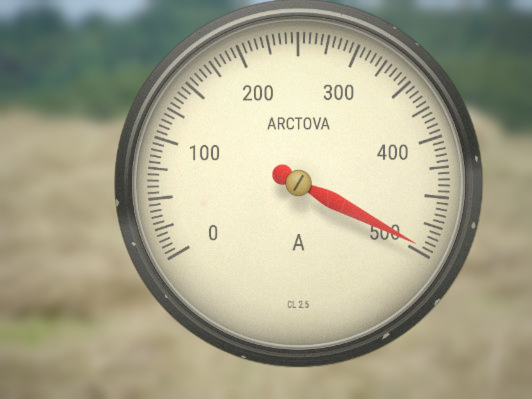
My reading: 495,A
